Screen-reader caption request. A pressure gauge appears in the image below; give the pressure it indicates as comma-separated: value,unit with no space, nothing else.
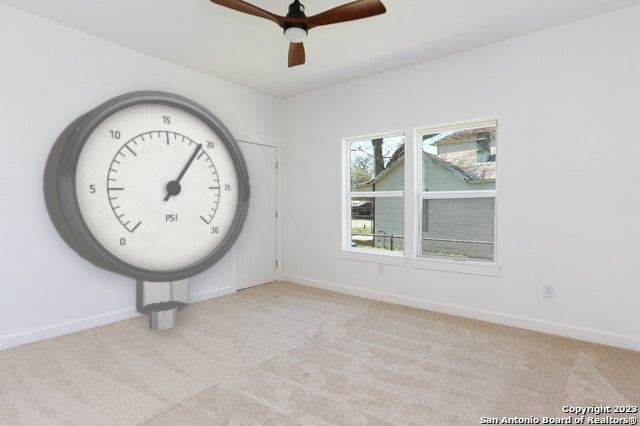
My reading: 19,psi
